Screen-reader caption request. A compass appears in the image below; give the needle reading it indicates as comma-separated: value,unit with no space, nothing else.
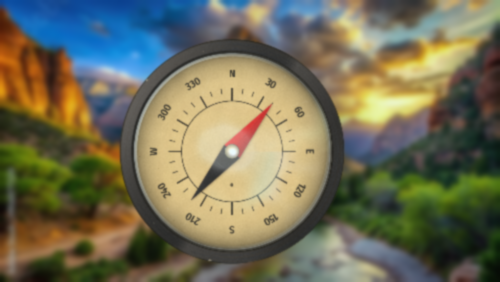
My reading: 40,°
